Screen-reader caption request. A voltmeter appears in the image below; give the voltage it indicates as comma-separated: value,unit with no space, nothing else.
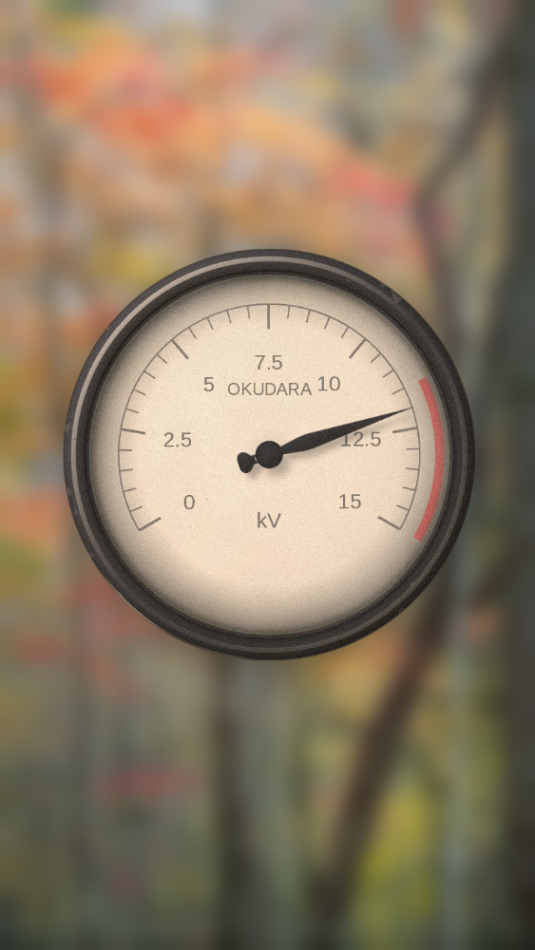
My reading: 12,kV
